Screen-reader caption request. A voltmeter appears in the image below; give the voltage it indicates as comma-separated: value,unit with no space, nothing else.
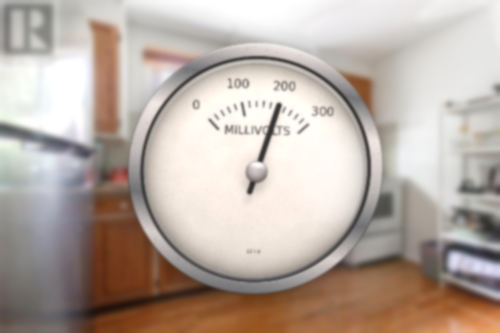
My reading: 200,mV
